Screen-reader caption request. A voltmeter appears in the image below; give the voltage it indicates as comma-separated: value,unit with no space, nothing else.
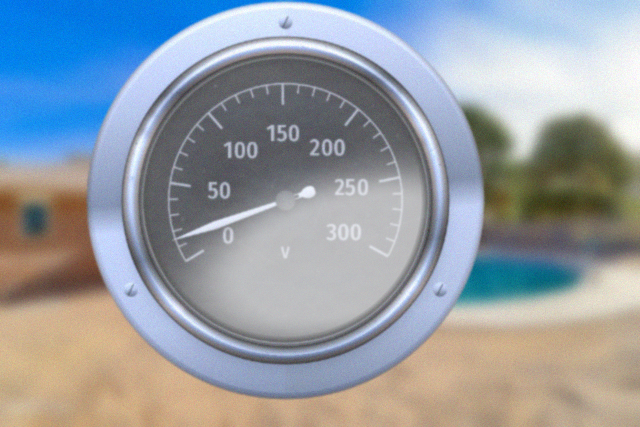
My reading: 15,V
